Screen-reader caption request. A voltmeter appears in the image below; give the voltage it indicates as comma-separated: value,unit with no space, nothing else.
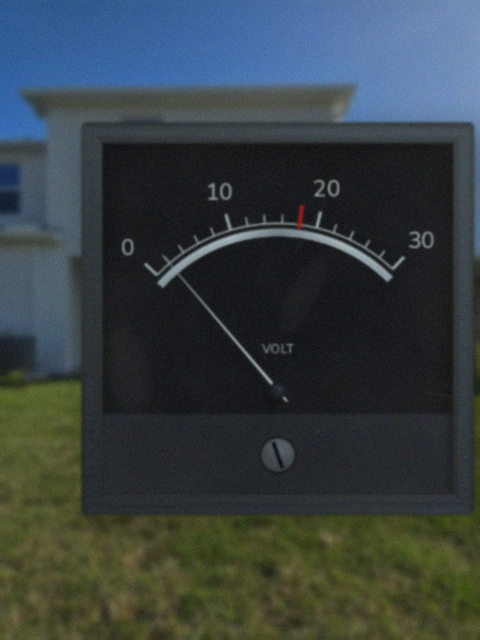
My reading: 2,V
